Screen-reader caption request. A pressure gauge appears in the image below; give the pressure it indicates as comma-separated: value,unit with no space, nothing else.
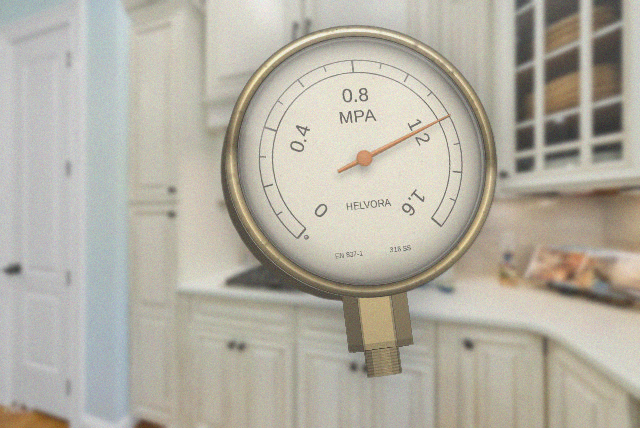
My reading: 1.2,MPa
